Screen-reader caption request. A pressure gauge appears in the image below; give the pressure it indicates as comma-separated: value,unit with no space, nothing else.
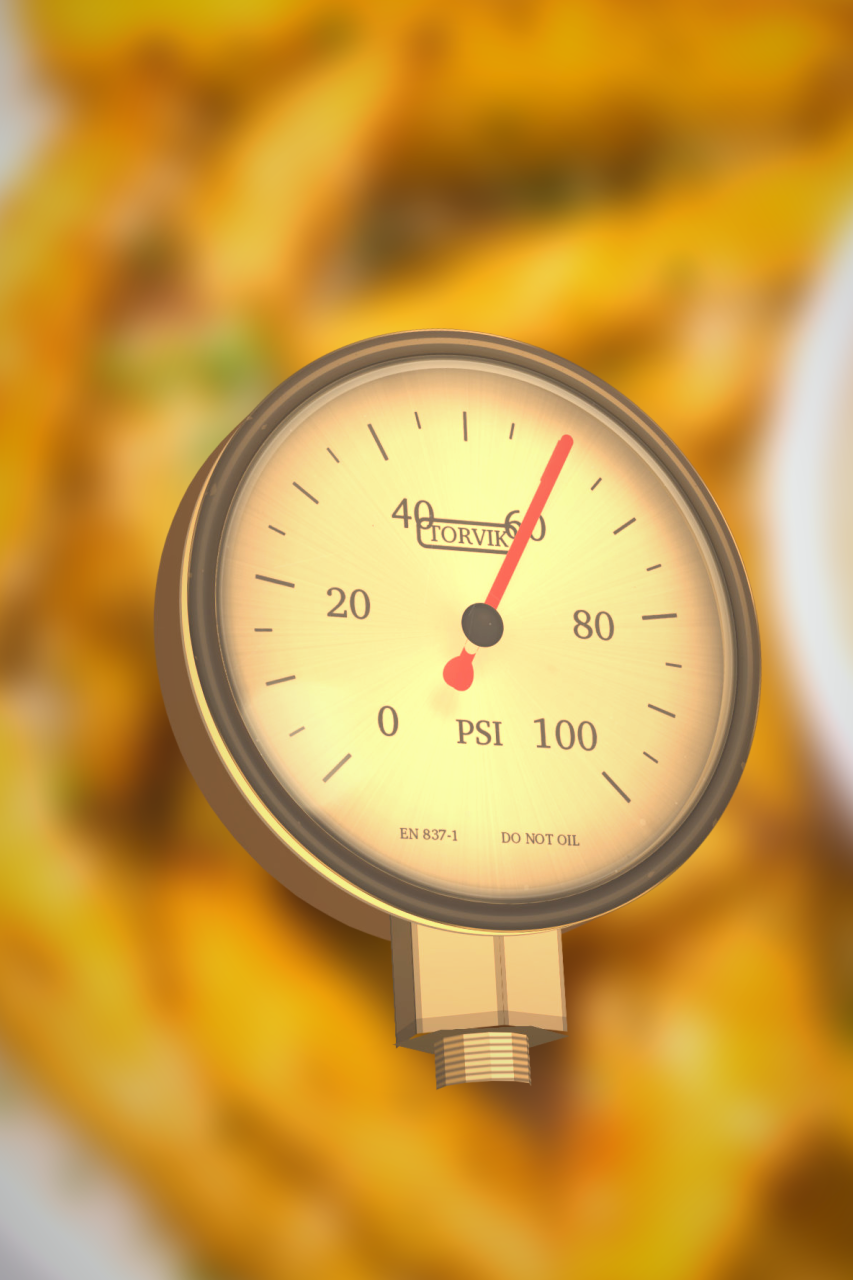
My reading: 60,psi
